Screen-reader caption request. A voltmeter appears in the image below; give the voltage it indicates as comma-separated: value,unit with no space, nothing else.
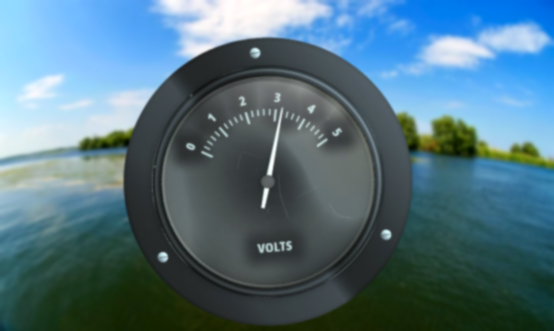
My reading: 3.2,V
